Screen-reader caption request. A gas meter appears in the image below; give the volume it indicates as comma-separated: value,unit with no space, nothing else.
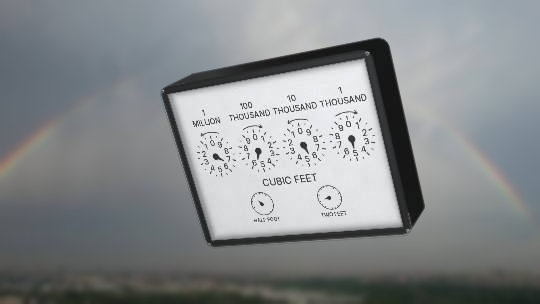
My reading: 655500,ft³
